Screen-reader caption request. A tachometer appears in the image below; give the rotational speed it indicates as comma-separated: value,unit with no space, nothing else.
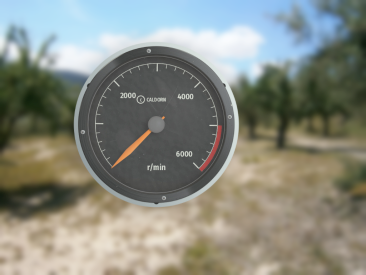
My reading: 0,rpm
